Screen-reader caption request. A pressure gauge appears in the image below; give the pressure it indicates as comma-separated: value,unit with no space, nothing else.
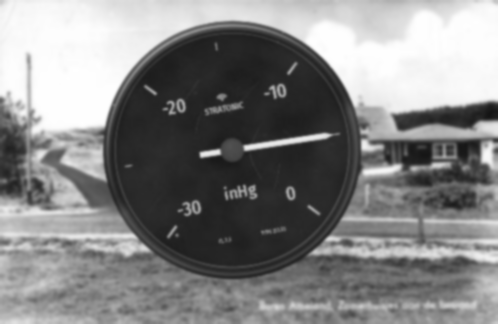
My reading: -5,inHg
